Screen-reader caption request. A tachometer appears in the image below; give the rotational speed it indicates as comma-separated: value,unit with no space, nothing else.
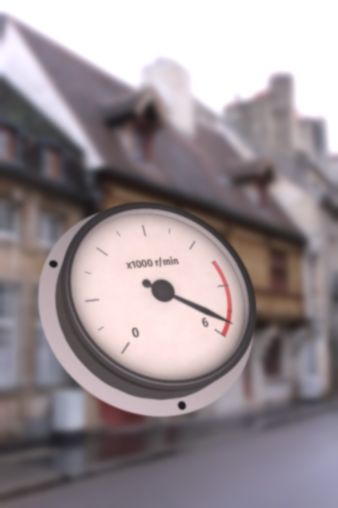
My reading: 5750,rpm
